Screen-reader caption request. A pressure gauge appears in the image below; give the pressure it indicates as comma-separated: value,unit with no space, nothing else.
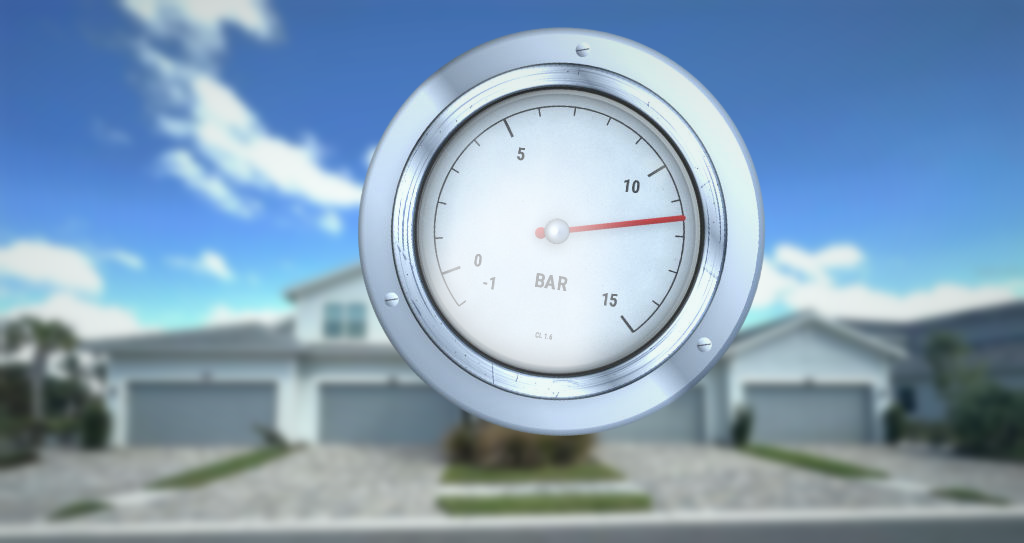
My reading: 11.5,bar
